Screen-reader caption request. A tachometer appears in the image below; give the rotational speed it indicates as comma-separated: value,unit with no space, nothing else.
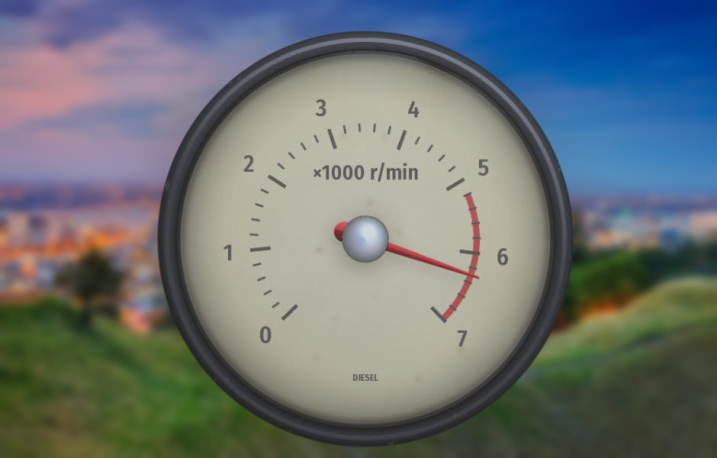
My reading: 6300,rpm
